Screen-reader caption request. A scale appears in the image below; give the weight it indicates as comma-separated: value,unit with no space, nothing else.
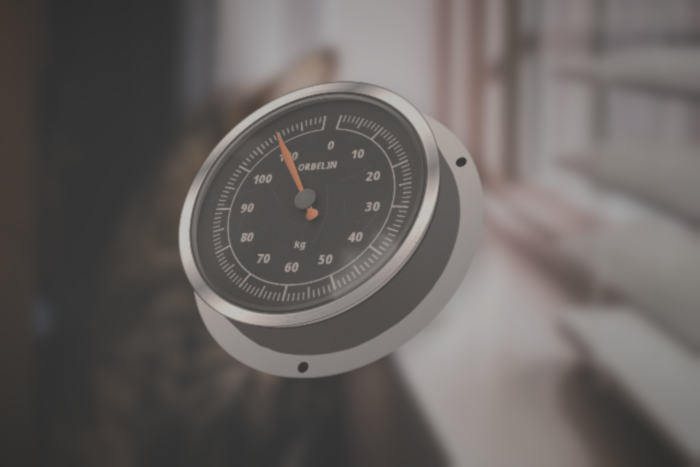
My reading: 110,kg
